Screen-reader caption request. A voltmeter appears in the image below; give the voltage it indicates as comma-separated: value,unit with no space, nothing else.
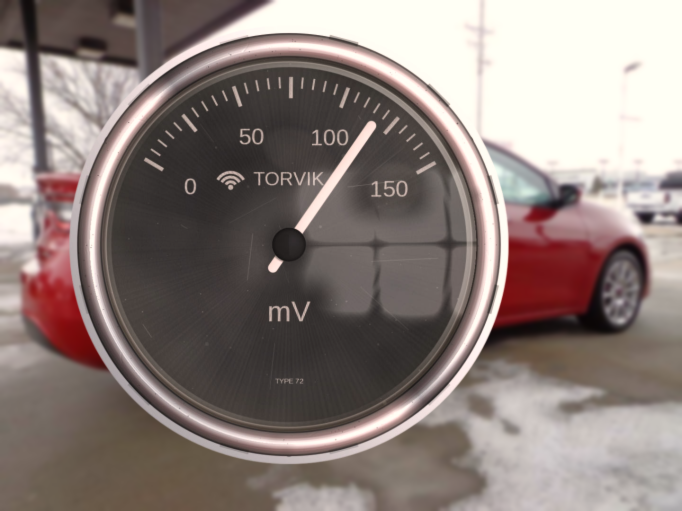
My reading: 117.5,mV
